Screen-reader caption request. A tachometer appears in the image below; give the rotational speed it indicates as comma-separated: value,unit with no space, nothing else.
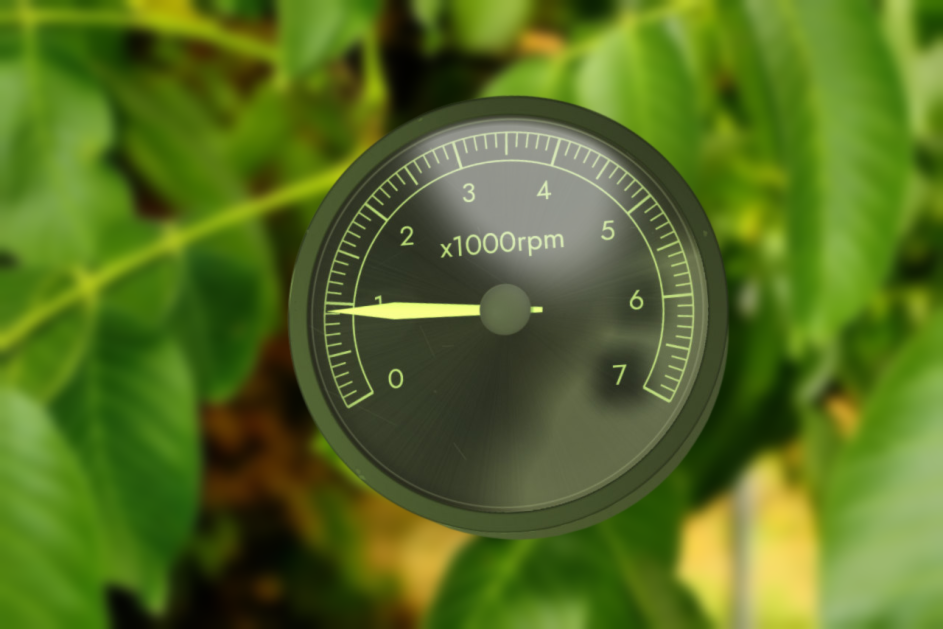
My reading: 900,rpm
